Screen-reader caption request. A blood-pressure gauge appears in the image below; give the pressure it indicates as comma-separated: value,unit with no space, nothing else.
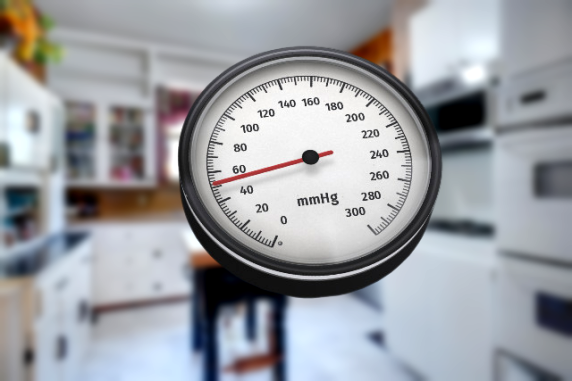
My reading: 50,mmHg
